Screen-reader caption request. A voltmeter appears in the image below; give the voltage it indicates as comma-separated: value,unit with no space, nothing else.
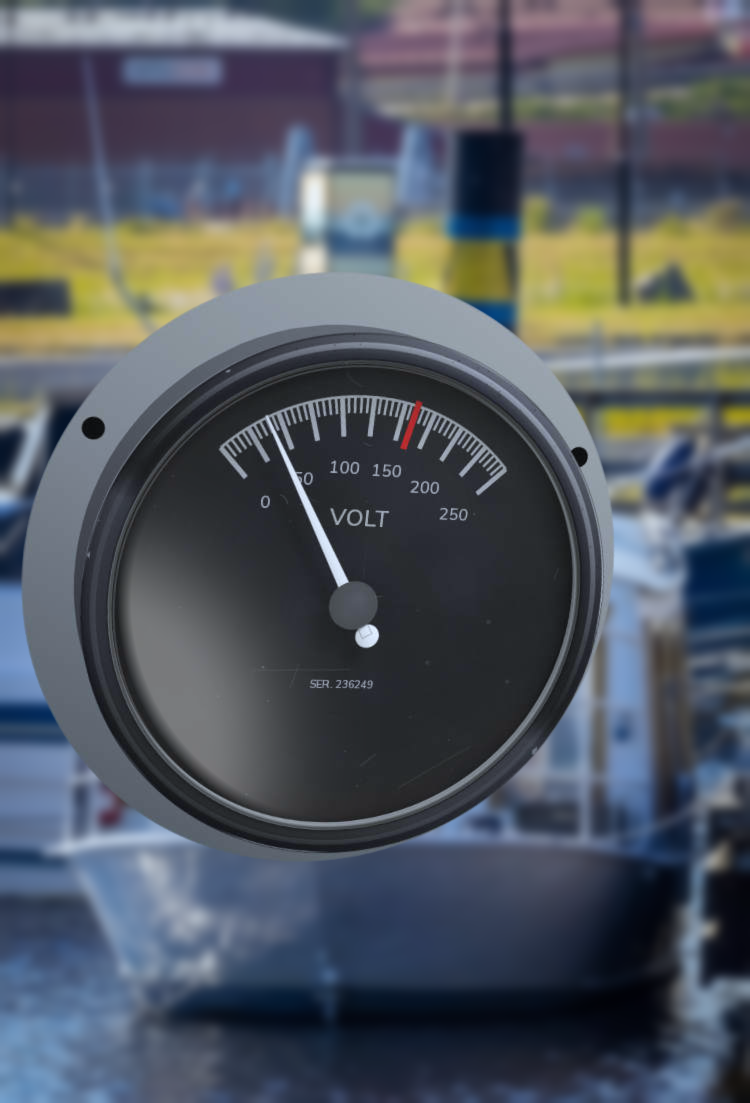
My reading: 40,V
